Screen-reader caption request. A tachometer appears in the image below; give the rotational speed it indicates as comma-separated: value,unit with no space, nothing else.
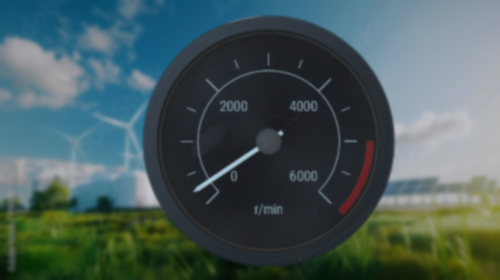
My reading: 250,rpm
